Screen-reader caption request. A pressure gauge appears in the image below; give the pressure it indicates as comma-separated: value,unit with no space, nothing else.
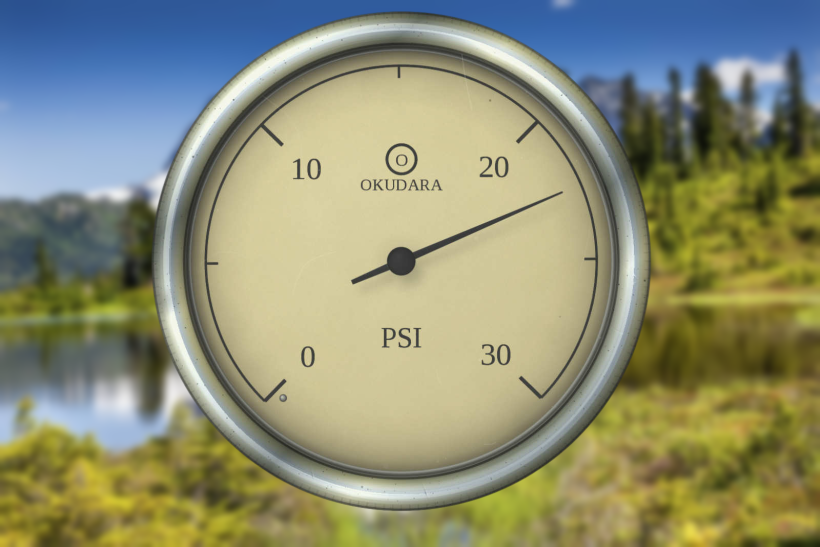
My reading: 22.5,psi
